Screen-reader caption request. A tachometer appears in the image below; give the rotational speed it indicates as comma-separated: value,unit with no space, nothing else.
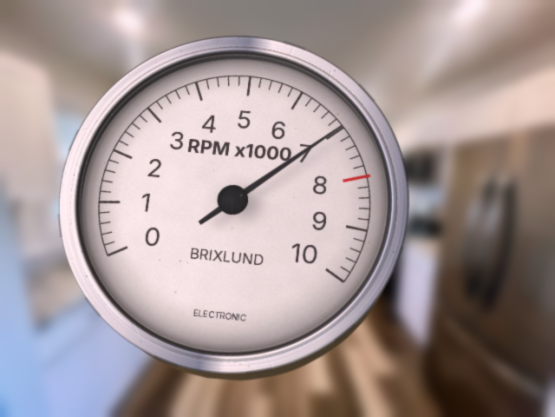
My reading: 7000,rpm
